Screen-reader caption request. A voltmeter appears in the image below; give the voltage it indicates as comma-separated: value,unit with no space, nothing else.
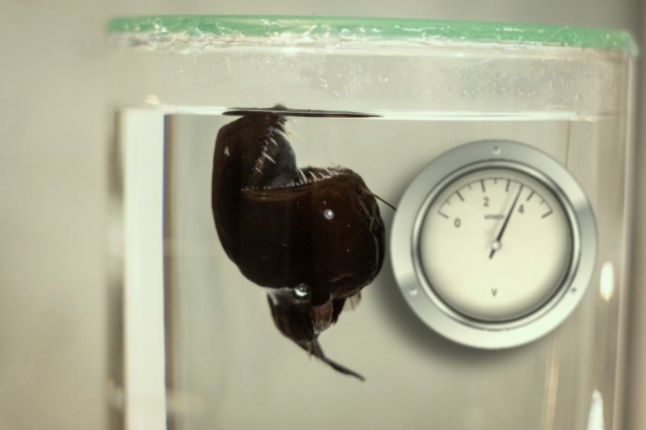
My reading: 3.5,V
